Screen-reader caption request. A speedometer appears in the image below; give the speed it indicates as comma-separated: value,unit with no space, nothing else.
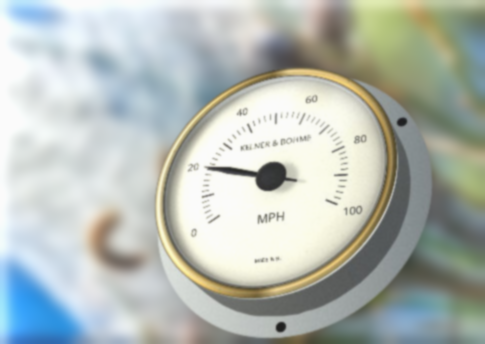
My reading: 20,mph
